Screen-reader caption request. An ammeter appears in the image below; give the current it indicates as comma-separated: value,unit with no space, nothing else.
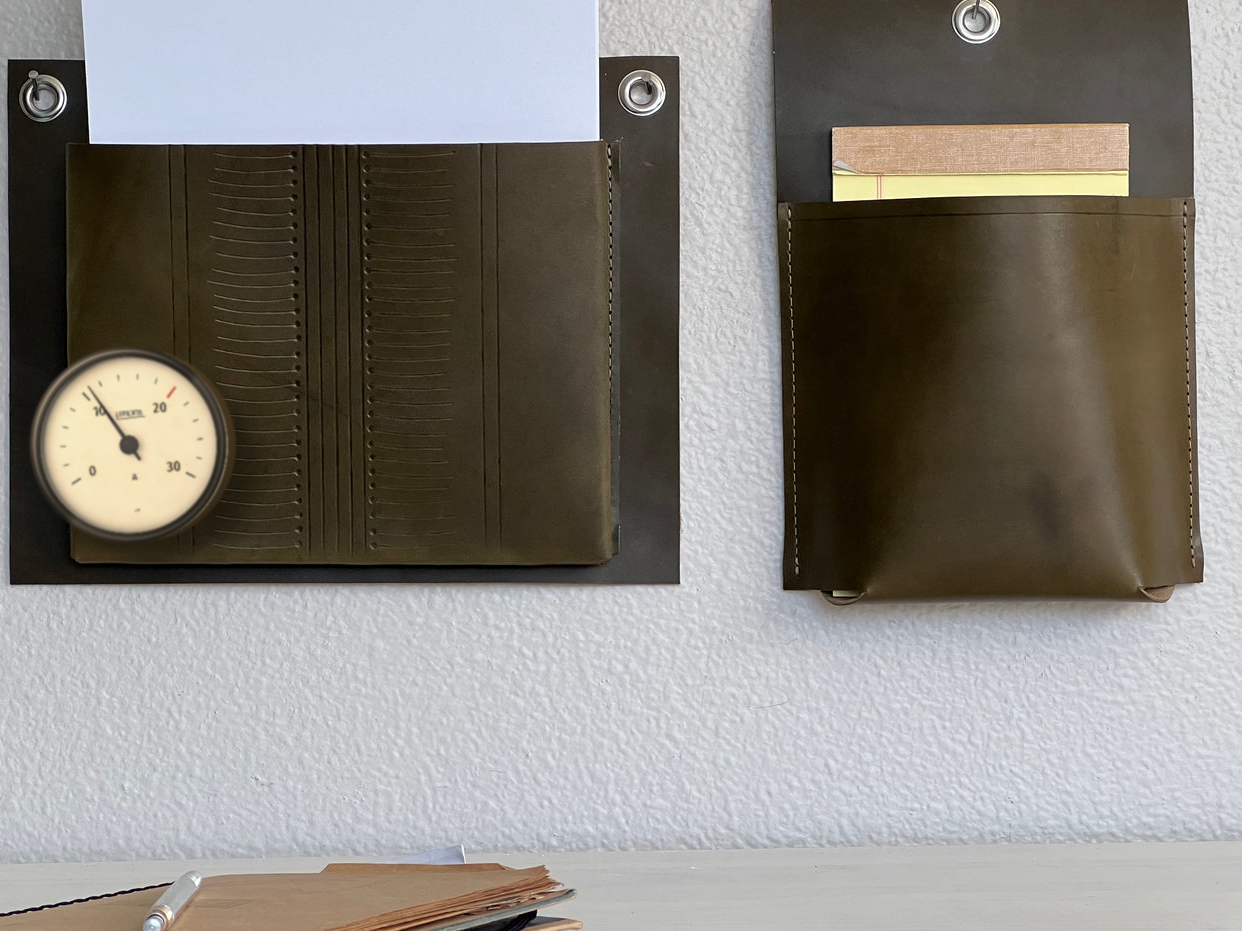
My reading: 11,A
